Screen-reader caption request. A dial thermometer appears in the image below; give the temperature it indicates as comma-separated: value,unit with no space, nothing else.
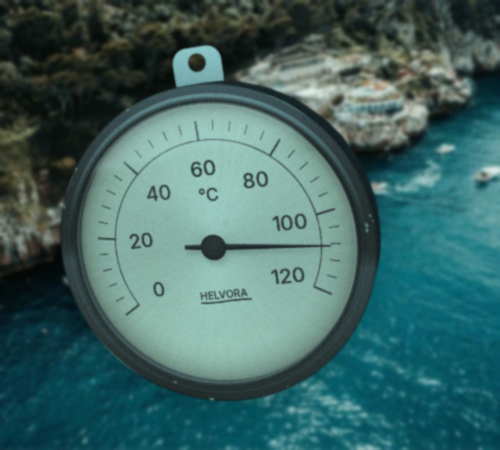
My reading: 108,°C
